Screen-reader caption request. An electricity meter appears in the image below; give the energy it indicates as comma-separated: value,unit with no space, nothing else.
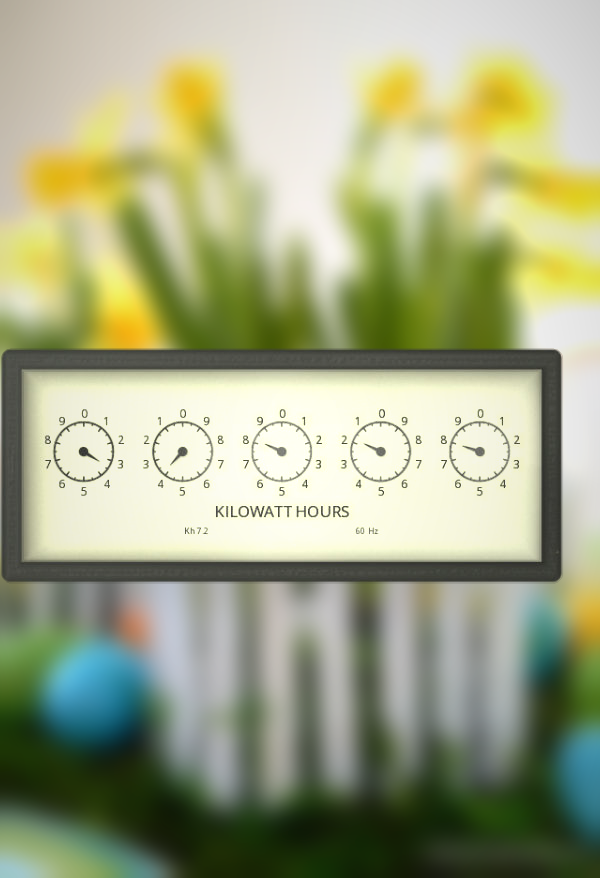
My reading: 33818,kWh
